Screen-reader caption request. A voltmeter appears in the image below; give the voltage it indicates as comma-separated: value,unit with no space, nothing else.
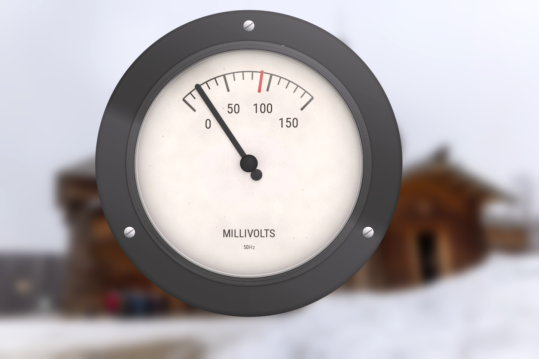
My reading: 20,mV
